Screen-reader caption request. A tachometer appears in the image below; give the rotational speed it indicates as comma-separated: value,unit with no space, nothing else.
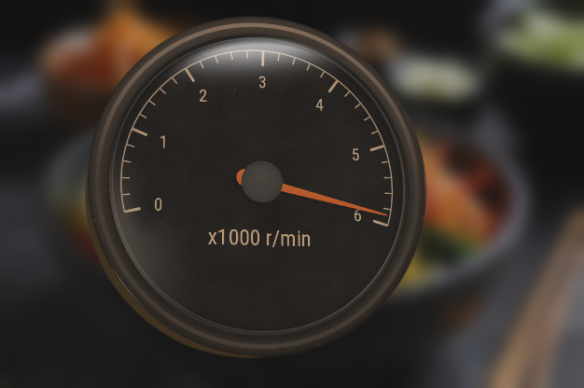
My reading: 5900,rpm
